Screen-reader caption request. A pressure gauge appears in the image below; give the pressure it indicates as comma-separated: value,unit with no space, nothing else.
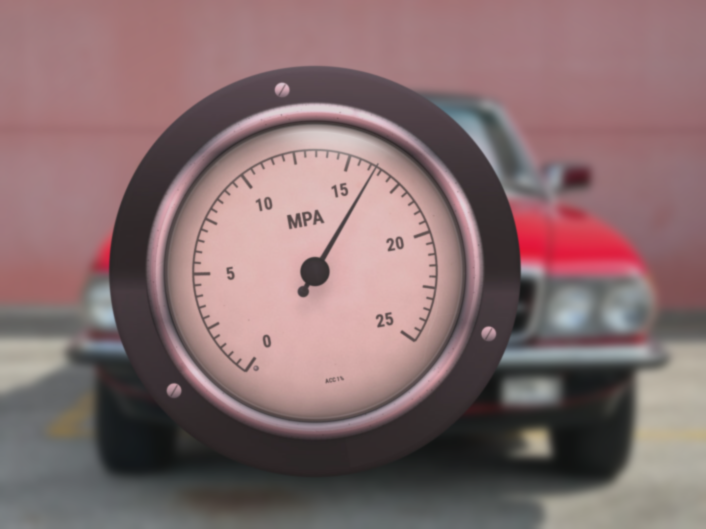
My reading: 16.25,MPa
